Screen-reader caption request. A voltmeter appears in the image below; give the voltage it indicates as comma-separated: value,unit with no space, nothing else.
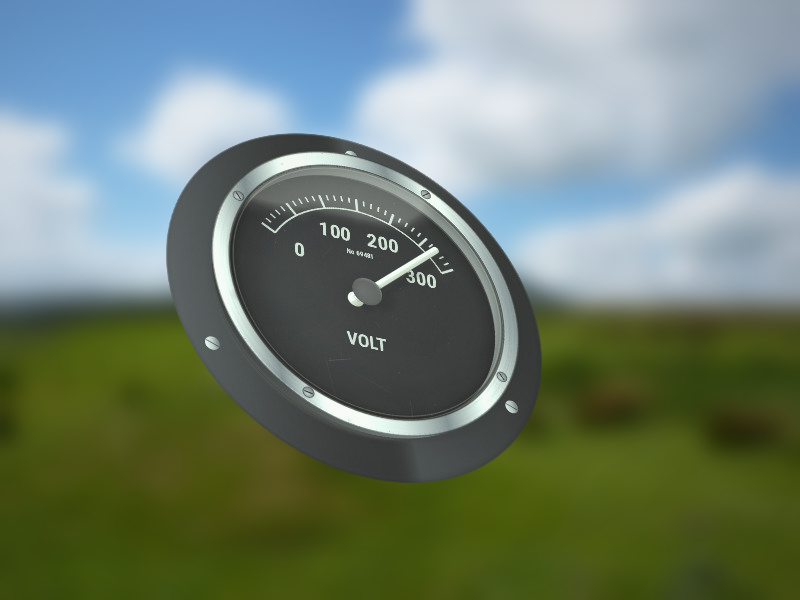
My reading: 270,V
